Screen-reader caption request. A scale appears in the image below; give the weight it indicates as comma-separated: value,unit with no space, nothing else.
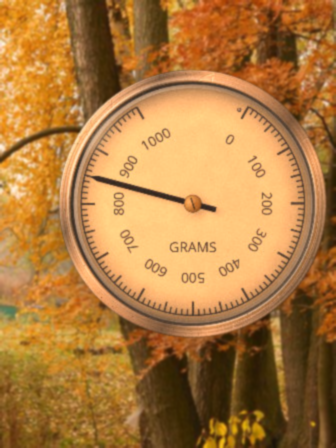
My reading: 850,g
